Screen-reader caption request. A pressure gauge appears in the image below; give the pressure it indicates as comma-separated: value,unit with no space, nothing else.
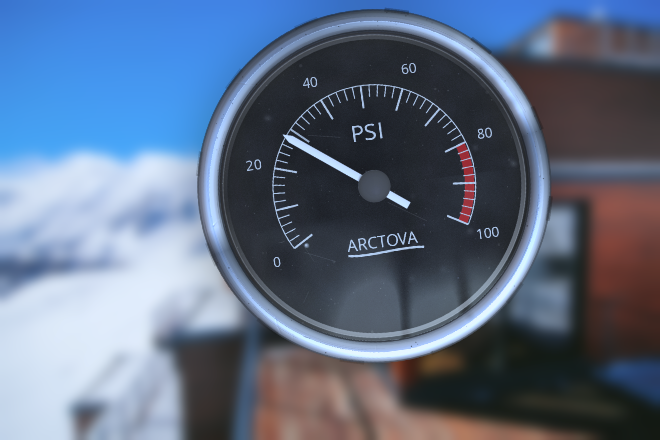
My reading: 28,psi
